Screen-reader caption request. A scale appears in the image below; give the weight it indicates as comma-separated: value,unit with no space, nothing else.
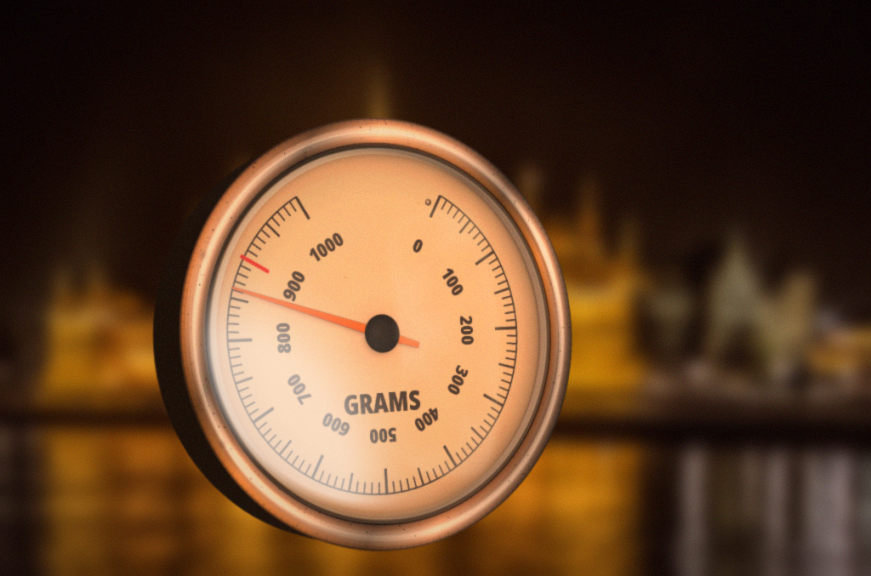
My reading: 860,g
